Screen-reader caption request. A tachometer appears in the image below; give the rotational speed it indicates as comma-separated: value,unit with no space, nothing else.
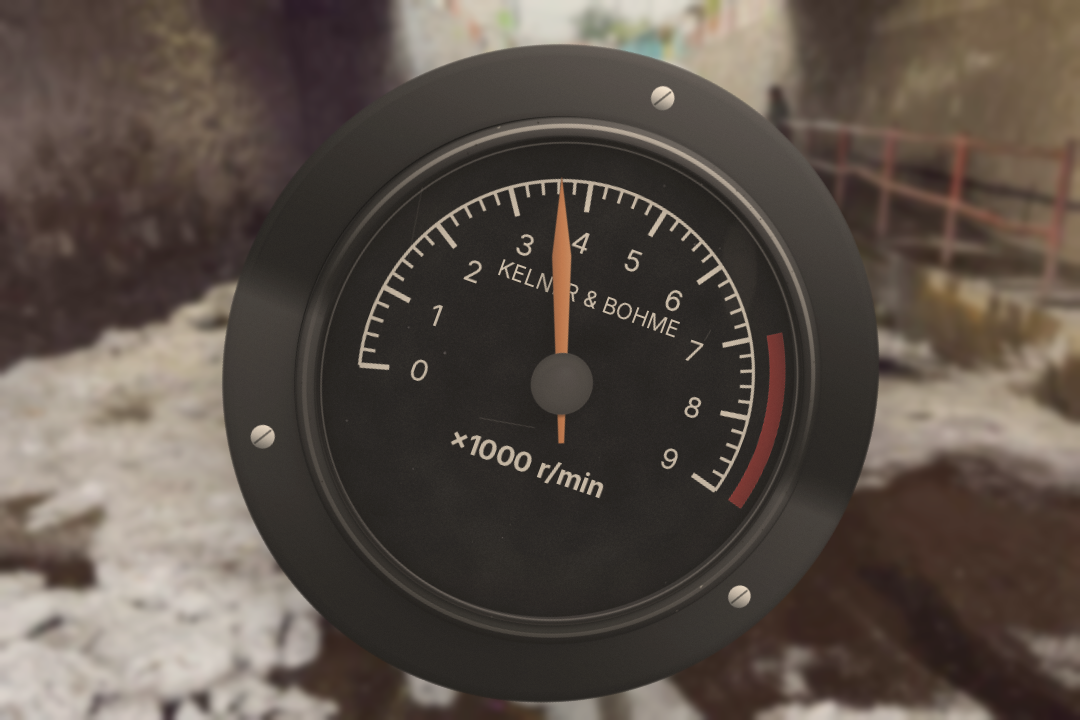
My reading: 3600,rpm
